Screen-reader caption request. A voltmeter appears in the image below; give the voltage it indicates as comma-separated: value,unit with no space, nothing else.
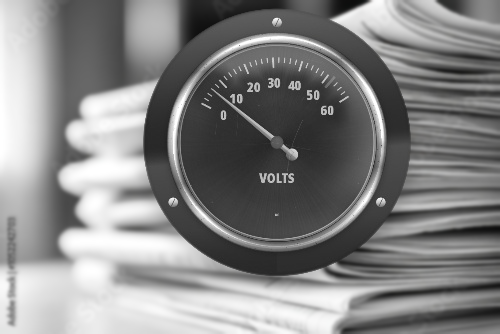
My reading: 6,V
